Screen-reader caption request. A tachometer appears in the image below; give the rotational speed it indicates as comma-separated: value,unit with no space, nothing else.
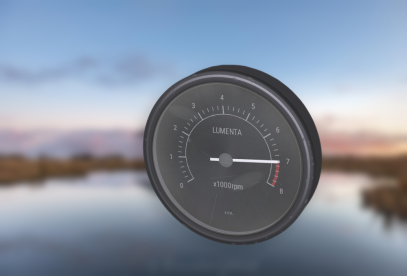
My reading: 7000,rpm
